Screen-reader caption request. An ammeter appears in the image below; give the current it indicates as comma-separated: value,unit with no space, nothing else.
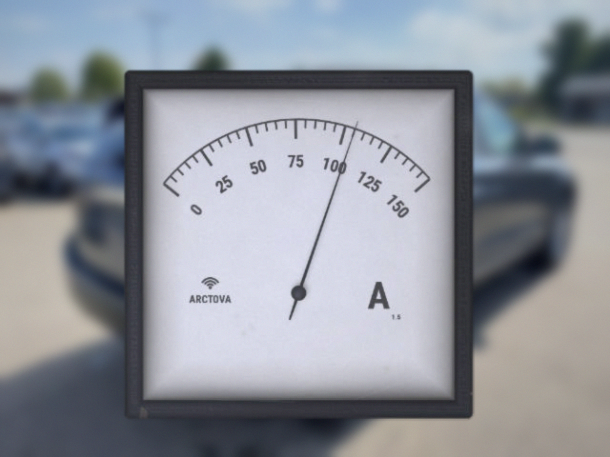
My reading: 105,A
